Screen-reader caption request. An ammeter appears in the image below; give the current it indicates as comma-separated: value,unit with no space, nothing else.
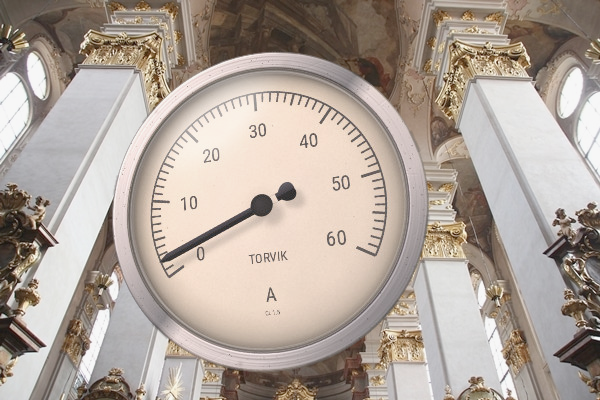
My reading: 2,A
